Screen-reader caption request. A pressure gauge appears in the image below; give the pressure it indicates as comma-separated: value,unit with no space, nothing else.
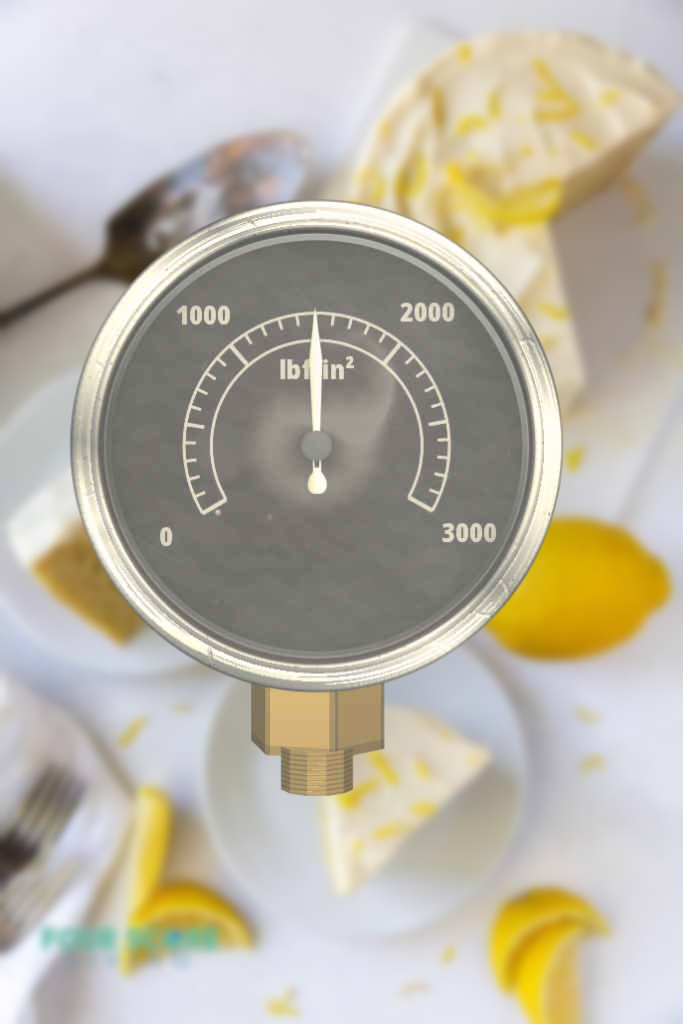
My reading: 1500,psi
